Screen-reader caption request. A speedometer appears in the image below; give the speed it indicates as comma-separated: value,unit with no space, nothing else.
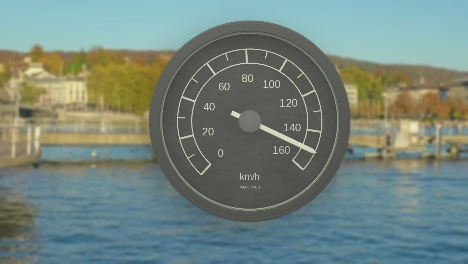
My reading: 150,km/h
